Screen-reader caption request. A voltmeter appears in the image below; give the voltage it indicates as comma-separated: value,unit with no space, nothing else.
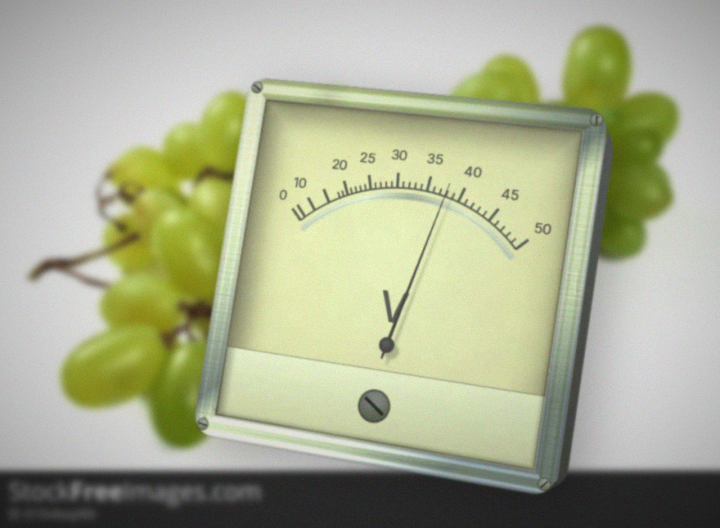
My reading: 38,V
